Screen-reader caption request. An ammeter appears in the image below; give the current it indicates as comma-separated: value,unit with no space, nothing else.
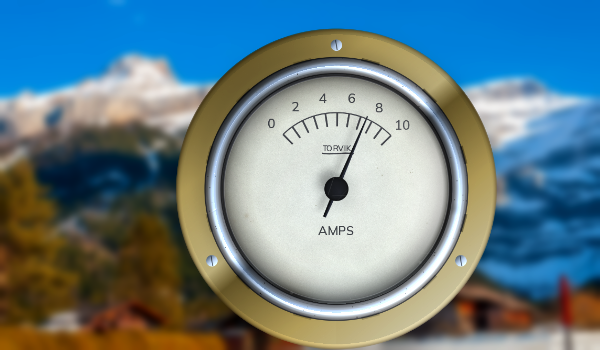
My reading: 7.5,A
